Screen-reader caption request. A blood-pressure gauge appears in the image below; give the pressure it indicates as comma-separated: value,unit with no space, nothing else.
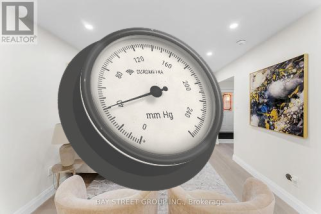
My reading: 40,mmHg
